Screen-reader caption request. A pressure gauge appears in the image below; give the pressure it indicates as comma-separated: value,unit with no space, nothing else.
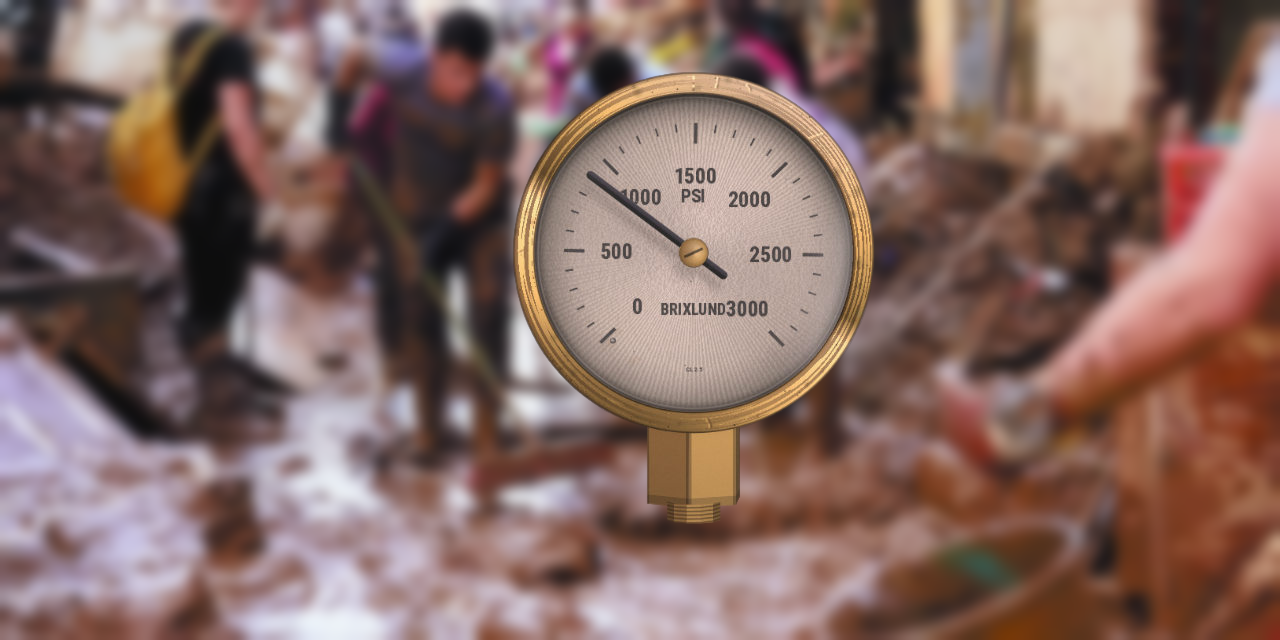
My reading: 900,psi
